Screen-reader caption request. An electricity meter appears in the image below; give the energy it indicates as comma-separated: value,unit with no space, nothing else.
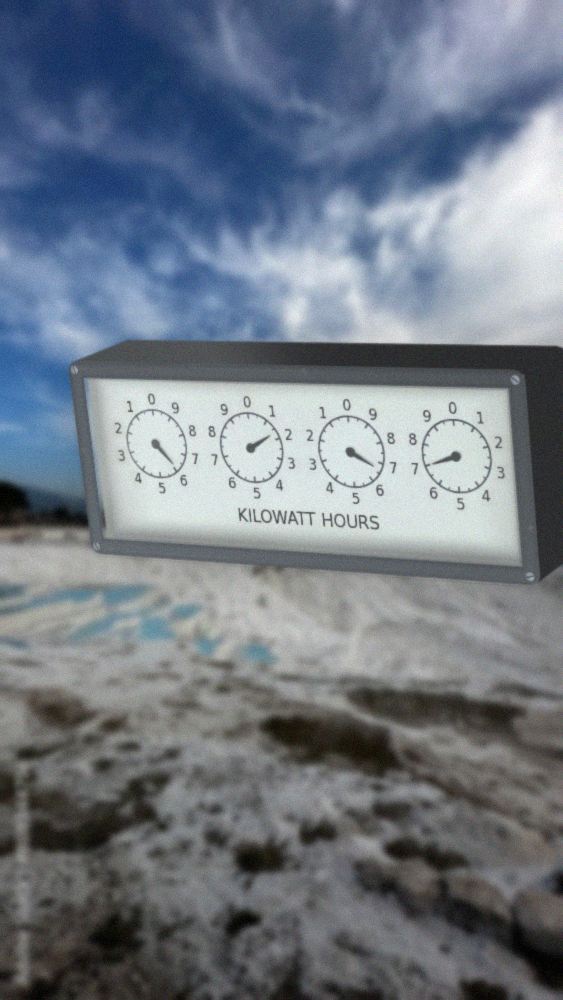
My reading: 6167,kWh
